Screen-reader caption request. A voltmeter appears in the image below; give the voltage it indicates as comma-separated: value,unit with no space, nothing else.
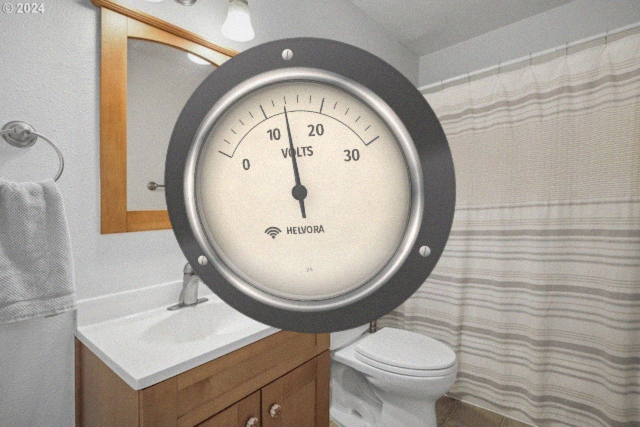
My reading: 14,V
